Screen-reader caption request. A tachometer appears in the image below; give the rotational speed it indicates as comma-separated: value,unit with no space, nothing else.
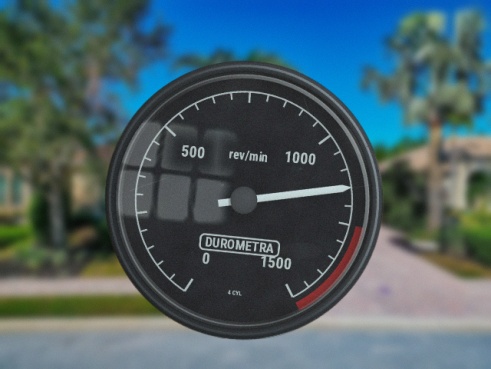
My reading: 1150,rpm
